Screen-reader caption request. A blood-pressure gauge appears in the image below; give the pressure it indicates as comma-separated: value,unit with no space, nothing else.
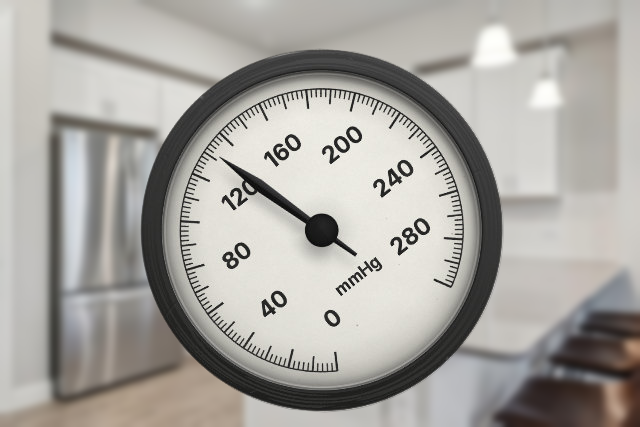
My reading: 132,mmHg
